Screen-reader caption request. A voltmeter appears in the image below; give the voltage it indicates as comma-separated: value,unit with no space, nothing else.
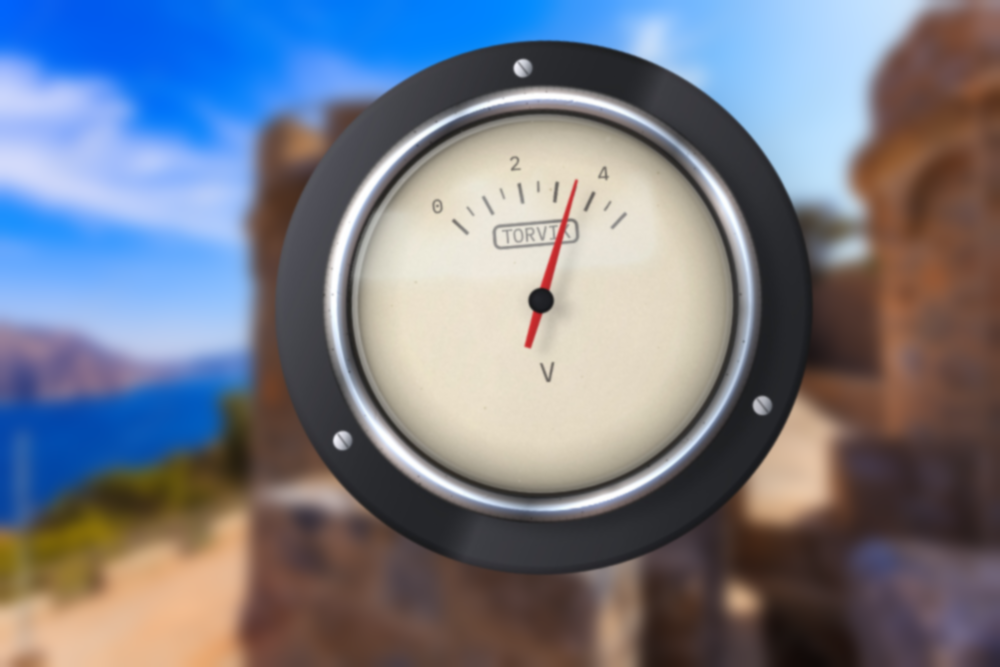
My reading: 3.5,V
